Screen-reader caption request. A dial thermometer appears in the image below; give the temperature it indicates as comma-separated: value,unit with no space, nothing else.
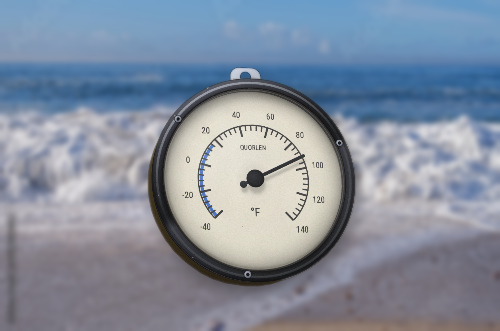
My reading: 92,°F
